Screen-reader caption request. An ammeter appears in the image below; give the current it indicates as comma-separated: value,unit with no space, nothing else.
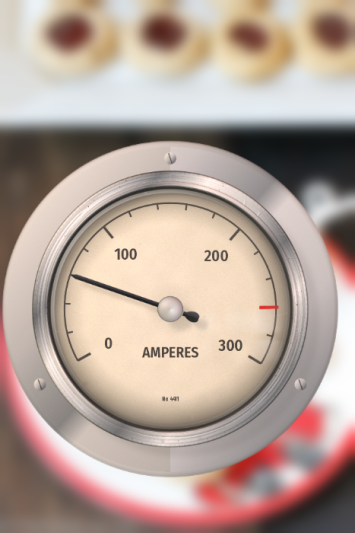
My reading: 60,A
